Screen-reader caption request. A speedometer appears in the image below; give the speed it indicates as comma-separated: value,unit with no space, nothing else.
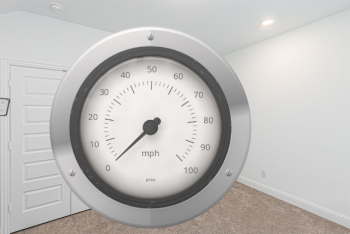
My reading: 0,mph
